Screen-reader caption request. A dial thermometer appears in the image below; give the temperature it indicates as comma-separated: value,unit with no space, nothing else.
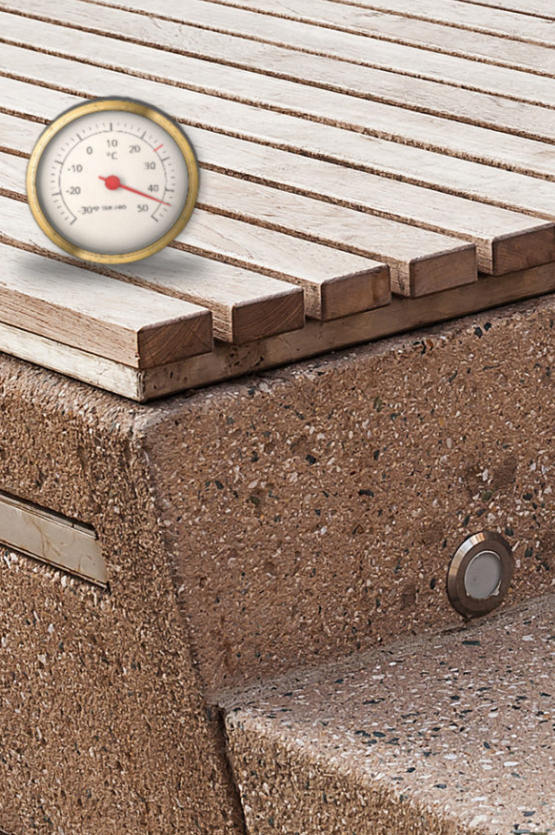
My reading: 44,°C
